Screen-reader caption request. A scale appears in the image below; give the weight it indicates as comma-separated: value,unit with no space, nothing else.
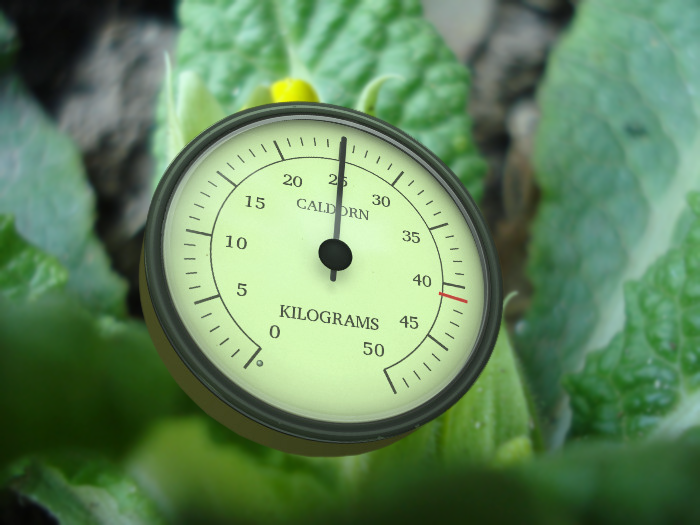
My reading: 25,kg
